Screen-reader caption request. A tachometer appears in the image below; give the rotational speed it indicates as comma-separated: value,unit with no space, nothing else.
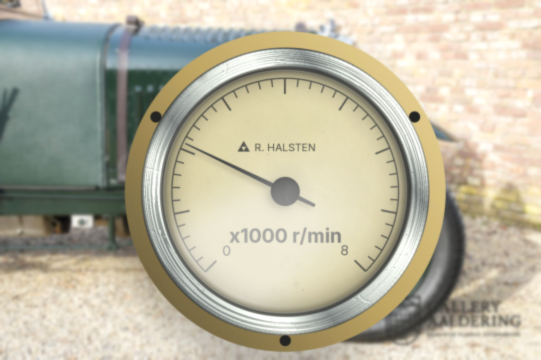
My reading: 2100,rpm
